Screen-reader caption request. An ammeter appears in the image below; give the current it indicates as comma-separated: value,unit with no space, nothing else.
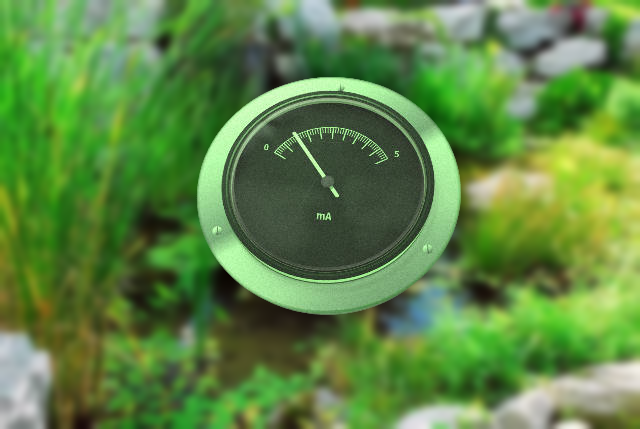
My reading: 1,mA
